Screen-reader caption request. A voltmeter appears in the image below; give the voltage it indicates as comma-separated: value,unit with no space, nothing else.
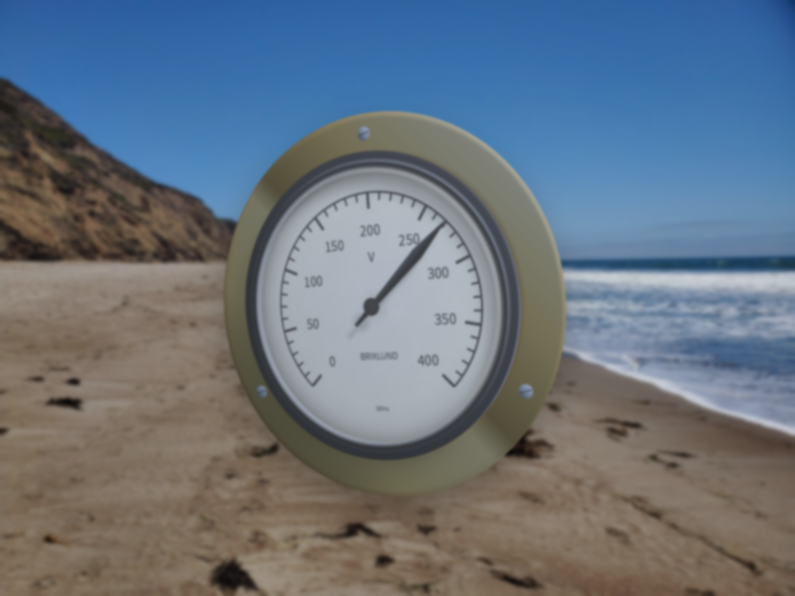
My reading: 270,V
